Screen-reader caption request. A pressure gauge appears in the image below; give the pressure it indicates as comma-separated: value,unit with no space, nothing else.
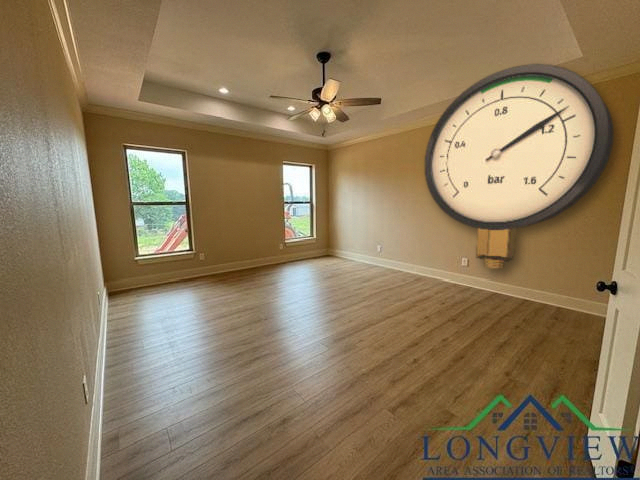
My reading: 1.15,bar
